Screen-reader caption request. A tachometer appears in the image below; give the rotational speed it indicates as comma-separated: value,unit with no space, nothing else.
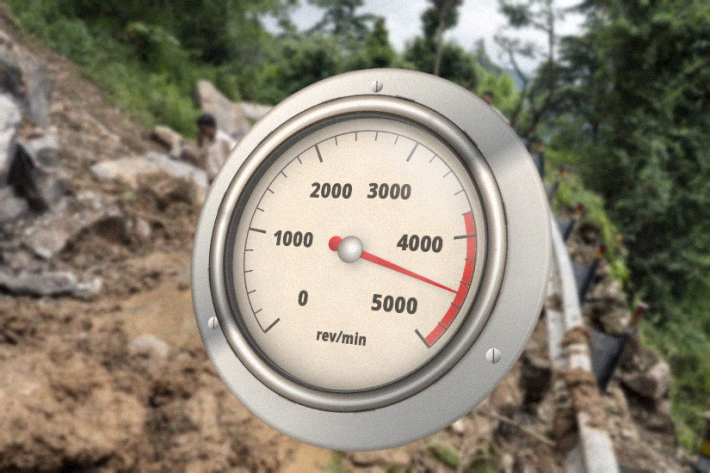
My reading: 4500,rpm
